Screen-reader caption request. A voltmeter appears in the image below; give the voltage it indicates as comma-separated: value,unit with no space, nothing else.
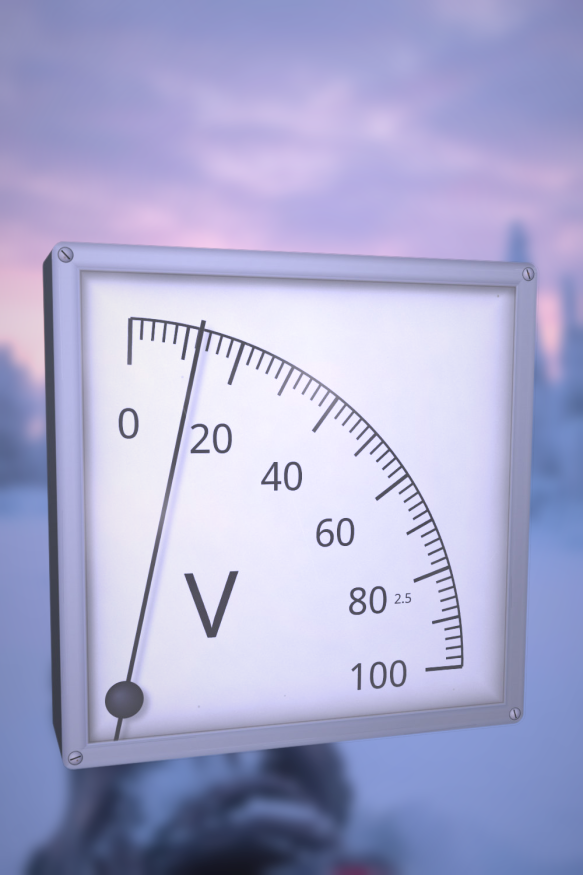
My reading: 12,V
